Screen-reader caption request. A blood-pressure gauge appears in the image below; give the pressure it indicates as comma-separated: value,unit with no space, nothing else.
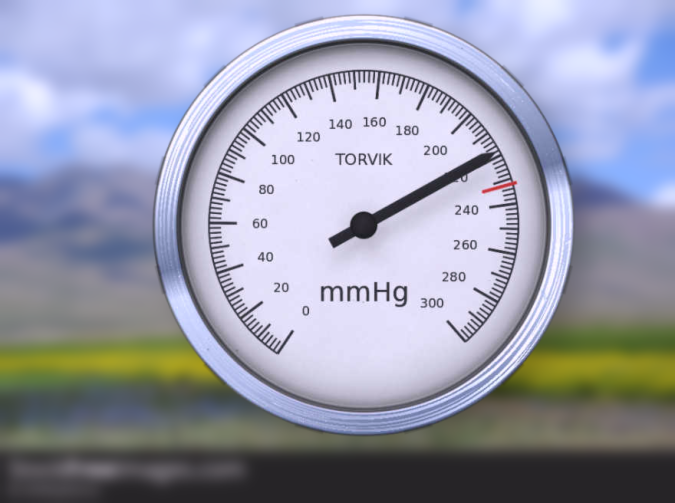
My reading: 218,mmHg
